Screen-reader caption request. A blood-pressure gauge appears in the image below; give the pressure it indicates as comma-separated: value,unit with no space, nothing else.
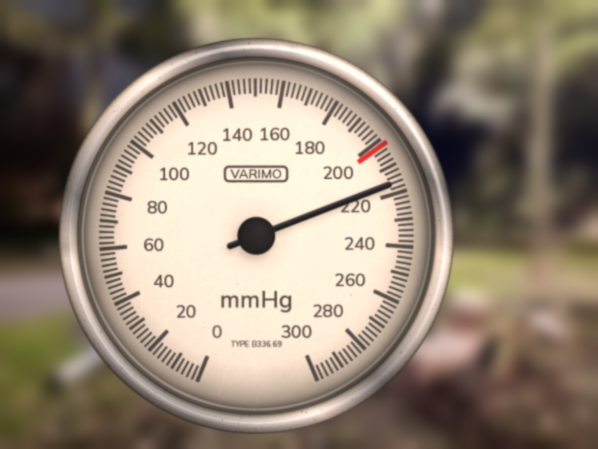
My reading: 216,mmHg
